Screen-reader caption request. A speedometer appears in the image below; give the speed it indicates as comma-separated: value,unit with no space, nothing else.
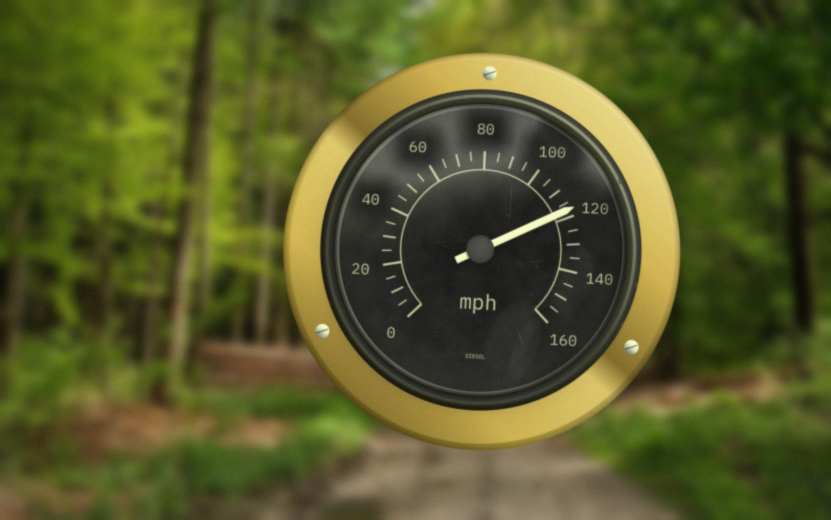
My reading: 117.5,mph
